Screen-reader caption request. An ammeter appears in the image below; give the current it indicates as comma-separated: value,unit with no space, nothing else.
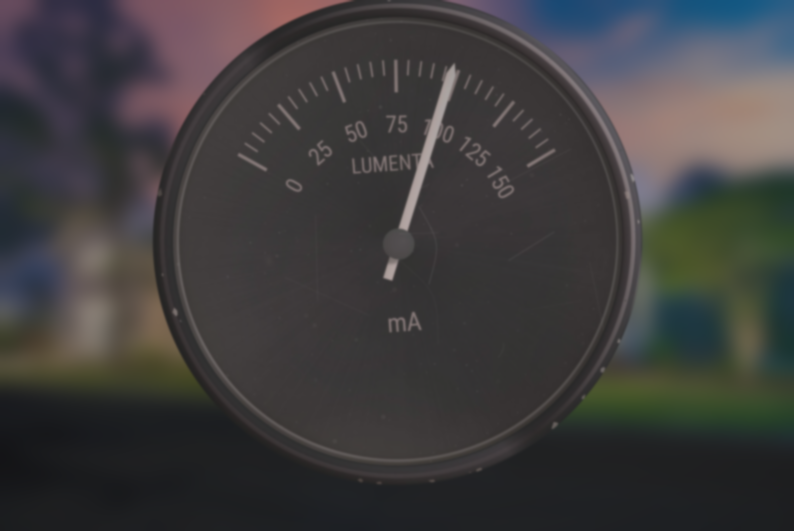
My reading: 97.5,mA
